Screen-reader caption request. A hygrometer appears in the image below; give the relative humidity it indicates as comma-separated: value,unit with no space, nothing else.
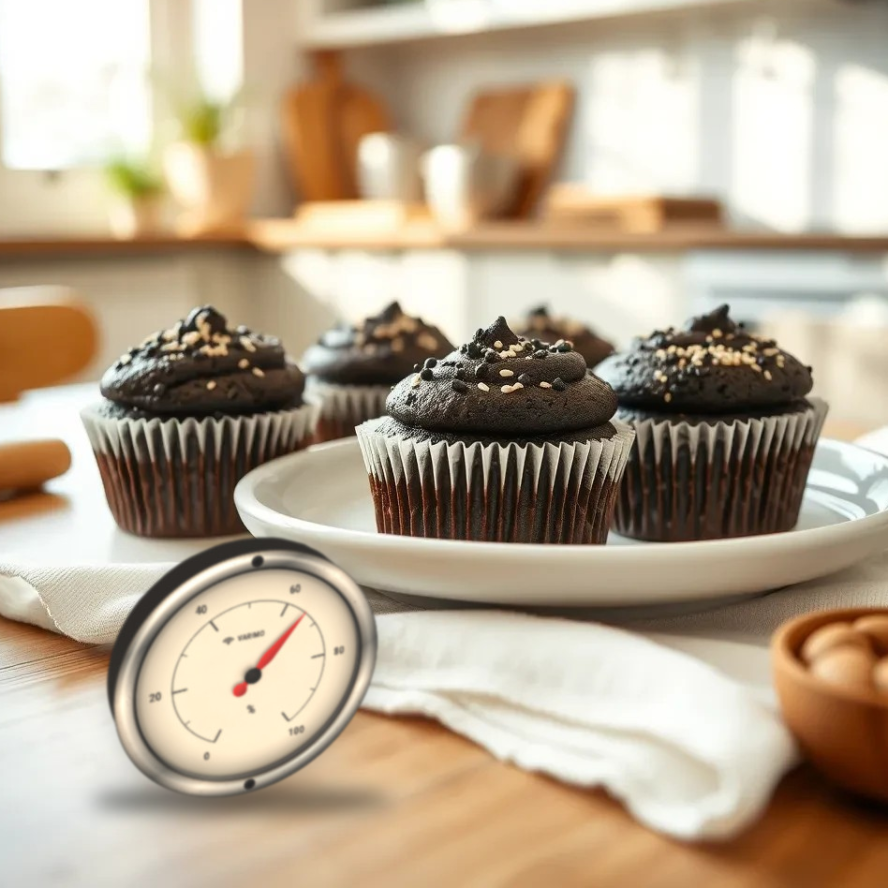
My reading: 65,%
